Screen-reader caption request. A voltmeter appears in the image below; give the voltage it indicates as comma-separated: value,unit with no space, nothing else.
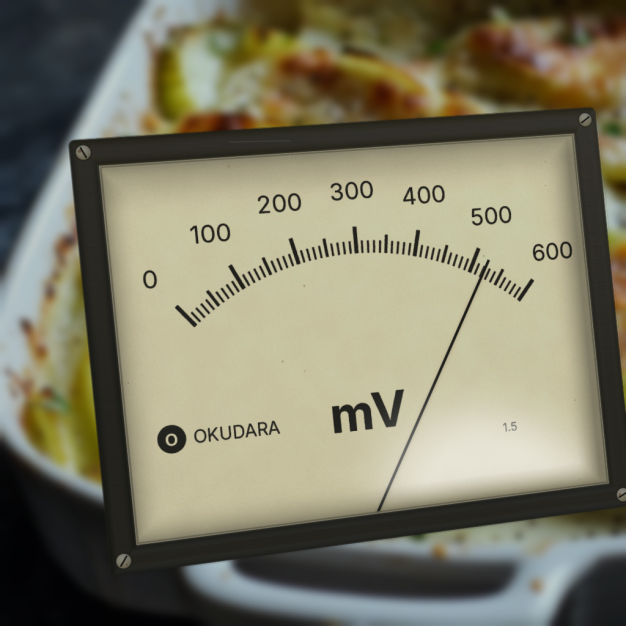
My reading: 520,mV
